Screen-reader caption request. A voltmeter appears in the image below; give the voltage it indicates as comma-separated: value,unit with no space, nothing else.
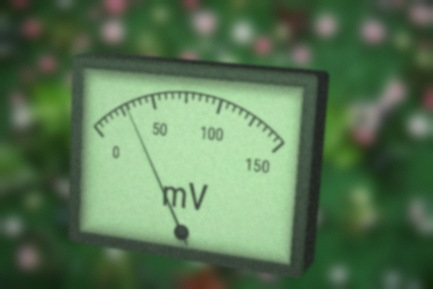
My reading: 30,mV
